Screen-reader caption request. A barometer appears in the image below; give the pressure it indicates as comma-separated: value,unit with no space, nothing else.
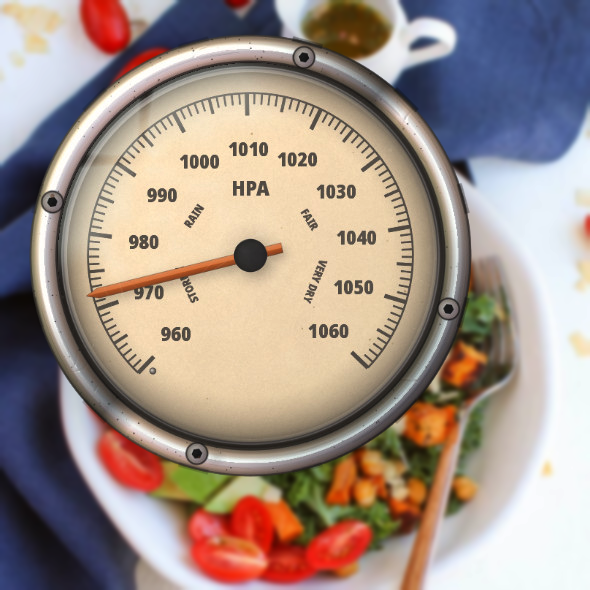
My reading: 972,hPa
